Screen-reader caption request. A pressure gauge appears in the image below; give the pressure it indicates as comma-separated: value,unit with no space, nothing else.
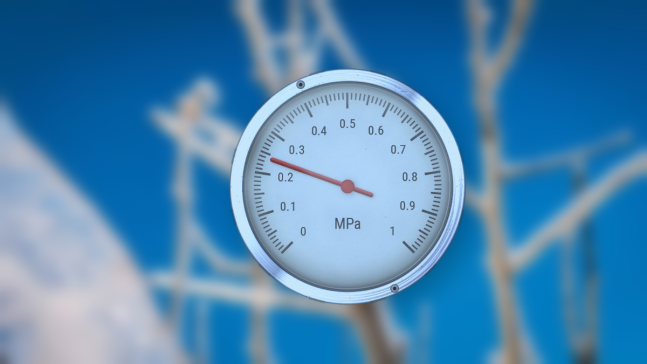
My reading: 0.24,MPa
